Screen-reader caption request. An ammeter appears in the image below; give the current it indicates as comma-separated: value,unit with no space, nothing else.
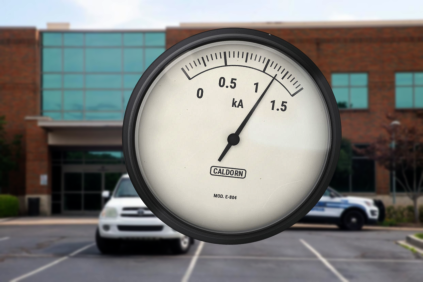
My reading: 1.15,kA
